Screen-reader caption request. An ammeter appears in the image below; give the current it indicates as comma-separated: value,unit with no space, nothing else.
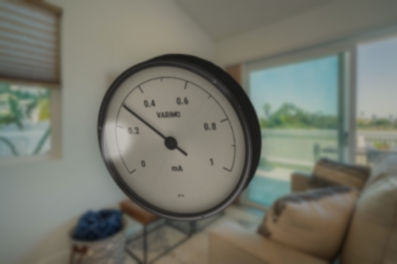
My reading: 0.3,mA
